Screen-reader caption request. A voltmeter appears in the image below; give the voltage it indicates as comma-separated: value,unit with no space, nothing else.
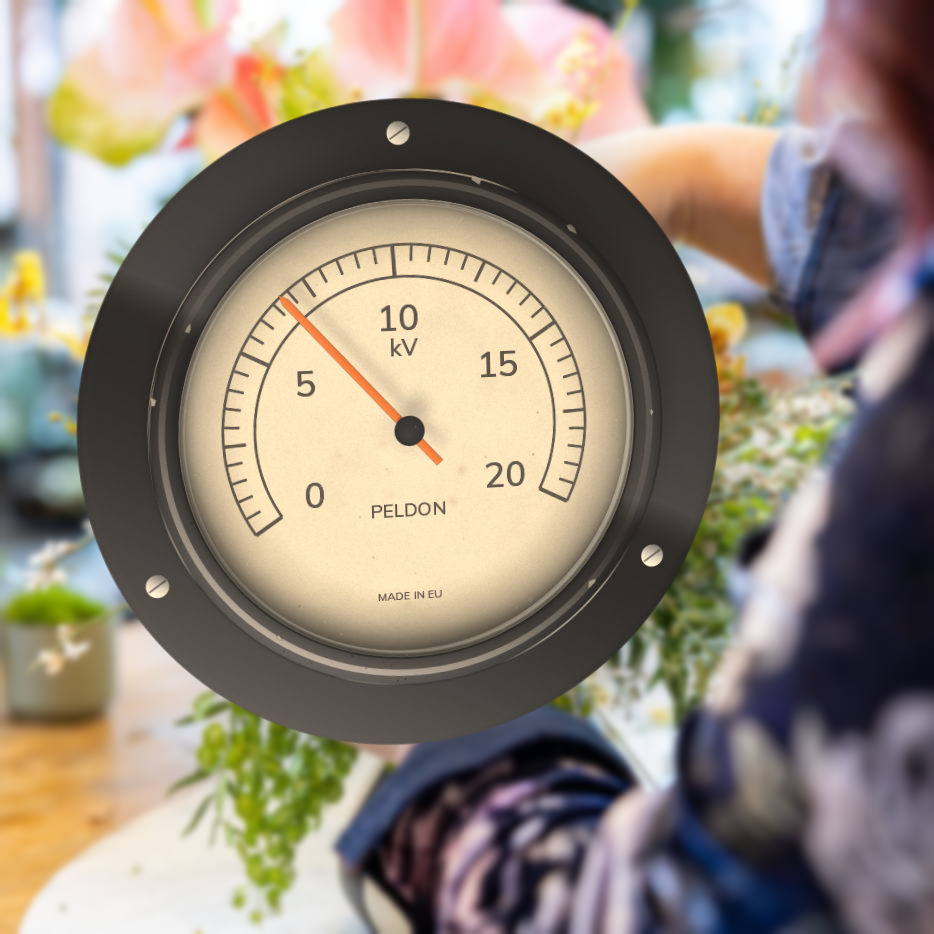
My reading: 6.75,kV
